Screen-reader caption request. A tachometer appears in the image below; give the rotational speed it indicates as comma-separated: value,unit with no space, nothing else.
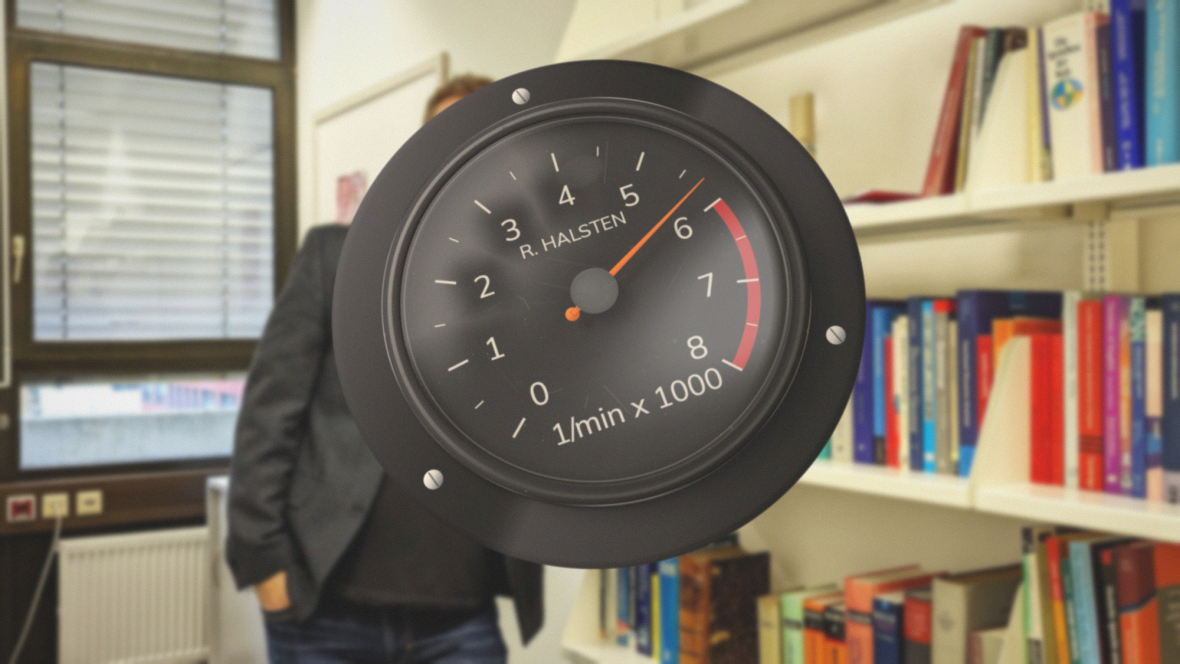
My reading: 5750,rpm
